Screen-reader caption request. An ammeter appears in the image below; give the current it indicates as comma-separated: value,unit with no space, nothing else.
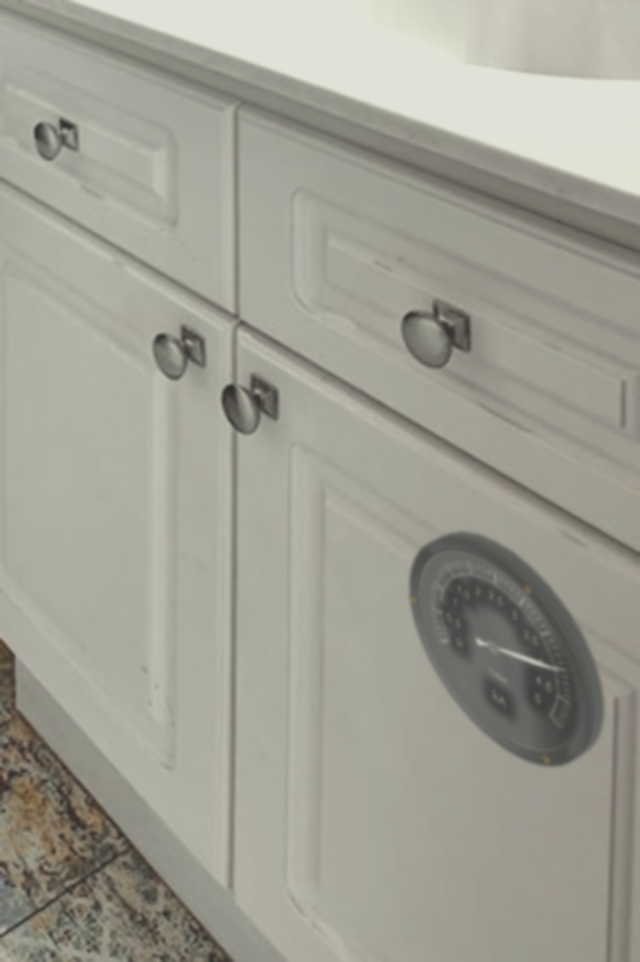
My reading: 4,kA
